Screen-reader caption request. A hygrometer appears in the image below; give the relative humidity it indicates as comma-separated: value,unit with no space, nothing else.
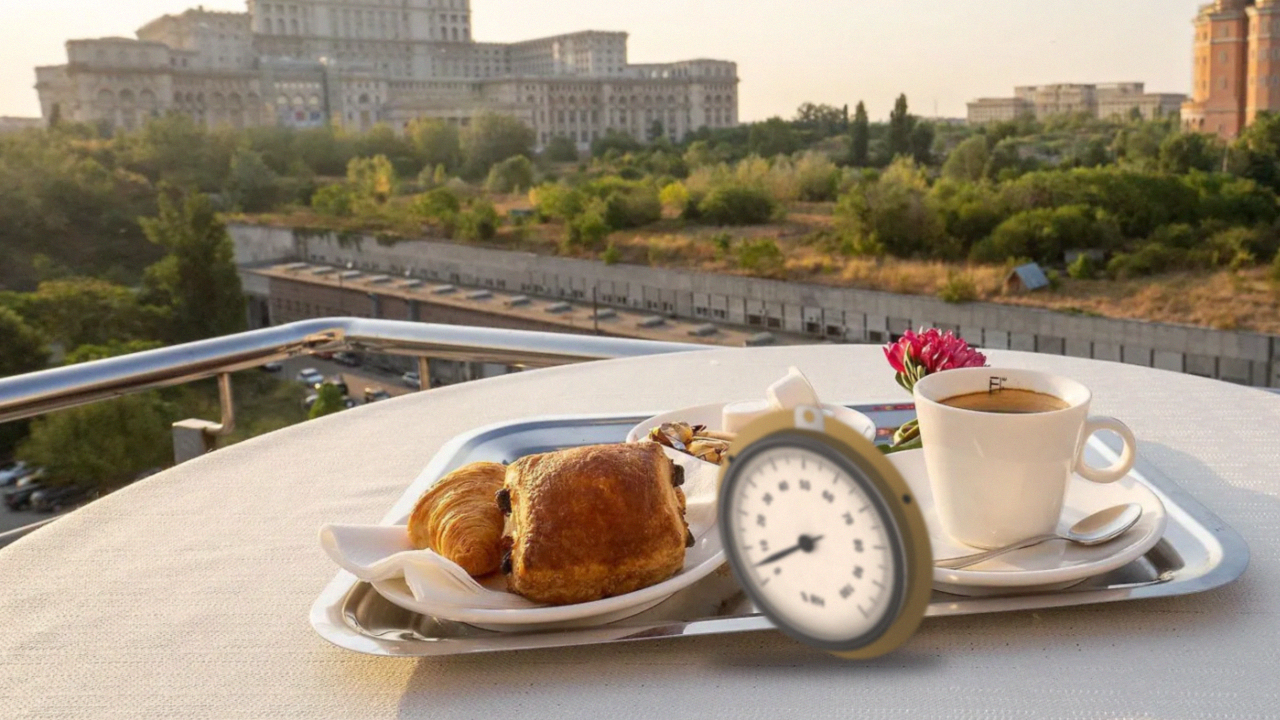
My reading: 5,%
